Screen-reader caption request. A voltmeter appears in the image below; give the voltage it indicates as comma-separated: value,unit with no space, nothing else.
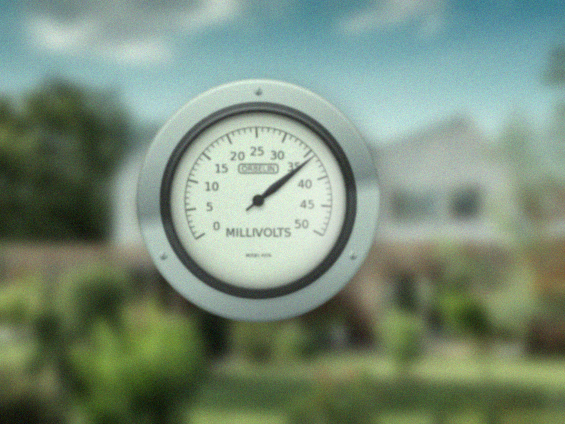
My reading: 36,mV
